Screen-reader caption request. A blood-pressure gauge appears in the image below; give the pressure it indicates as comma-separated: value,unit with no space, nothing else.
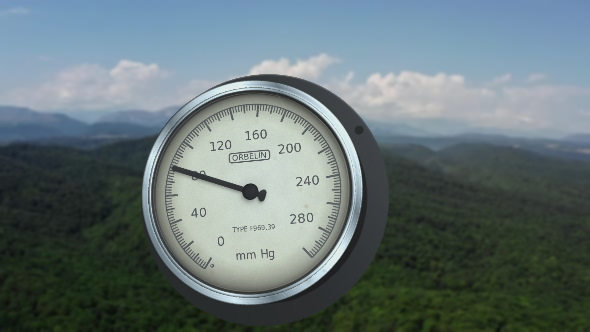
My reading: 80,mmHg
